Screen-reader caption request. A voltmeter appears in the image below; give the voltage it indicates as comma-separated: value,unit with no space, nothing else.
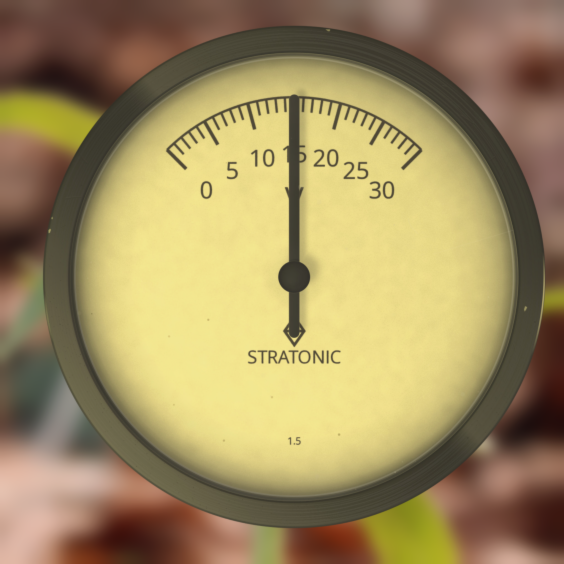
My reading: 15,V
